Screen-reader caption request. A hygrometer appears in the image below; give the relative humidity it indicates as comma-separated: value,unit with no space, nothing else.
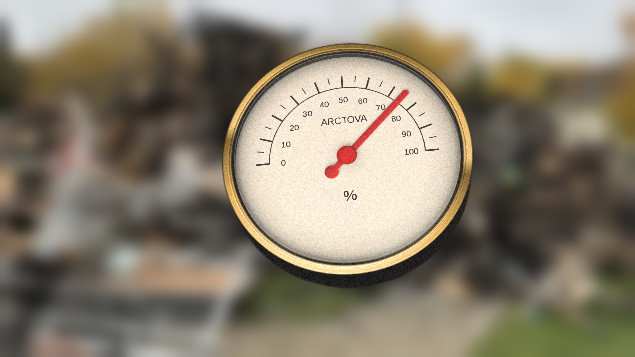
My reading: 75,%
